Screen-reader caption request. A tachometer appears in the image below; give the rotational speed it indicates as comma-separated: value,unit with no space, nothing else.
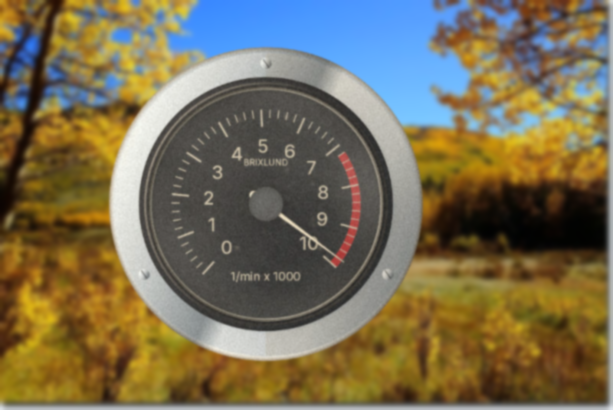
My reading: 9800,rpm
